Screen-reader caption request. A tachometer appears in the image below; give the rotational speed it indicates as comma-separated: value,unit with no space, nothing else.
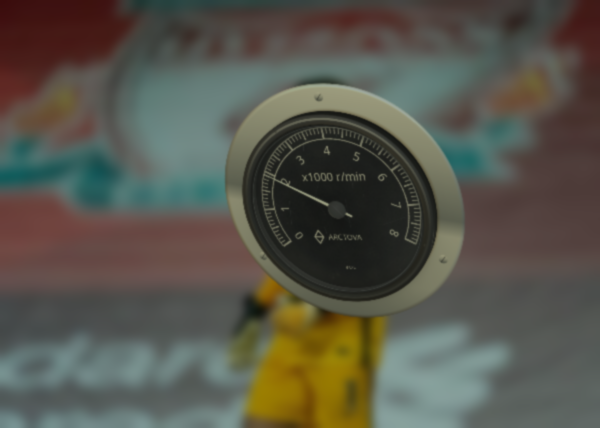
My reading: 2000,rpm
